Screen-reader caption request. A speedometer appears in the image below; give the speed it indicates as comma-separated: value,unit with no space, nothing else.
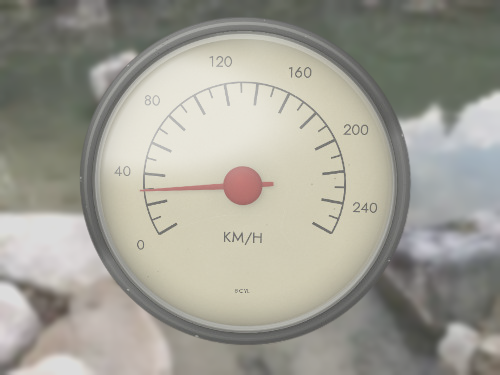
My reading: 30,km/h
